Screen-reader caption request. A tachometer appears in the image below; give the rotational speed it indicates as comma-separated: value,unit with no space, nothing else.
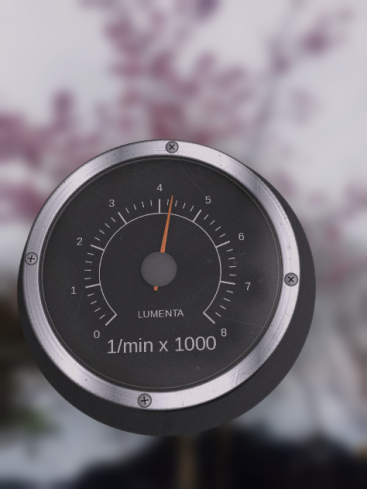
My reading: 4300,rpm
